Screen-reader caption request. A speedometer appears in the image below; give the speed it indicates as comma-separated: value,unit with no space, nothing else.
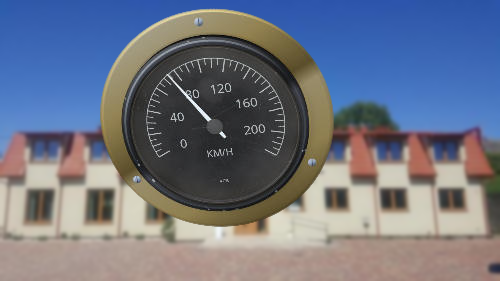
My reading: 75,km/h
